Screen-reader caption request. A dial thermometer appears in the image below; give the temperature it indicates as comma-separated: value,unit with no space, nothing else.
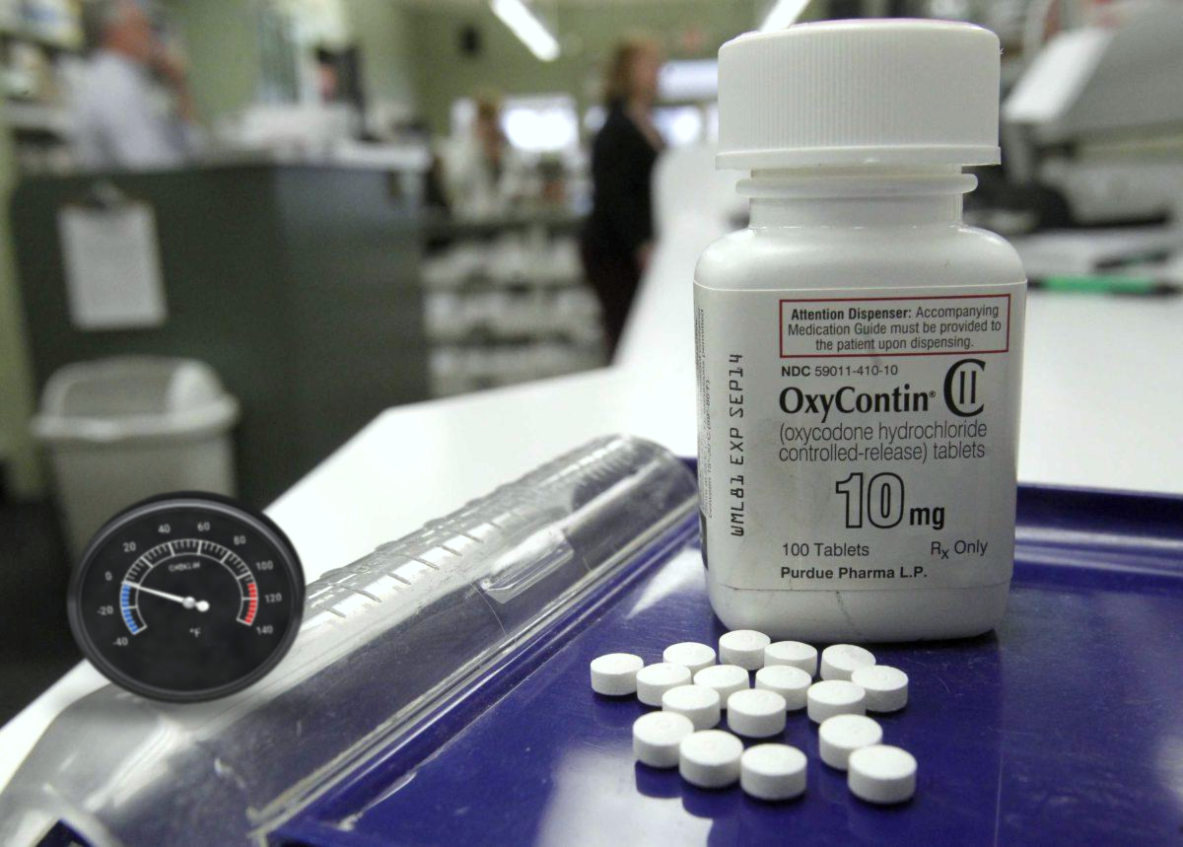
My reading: 0,°F
